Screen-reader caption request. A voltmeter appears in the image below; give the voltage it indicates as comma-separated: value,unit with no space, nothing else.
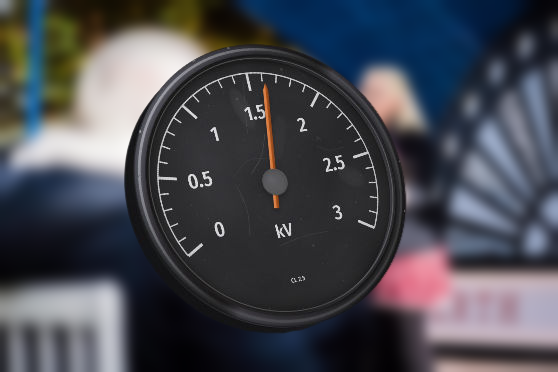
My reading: 1.6,kV
